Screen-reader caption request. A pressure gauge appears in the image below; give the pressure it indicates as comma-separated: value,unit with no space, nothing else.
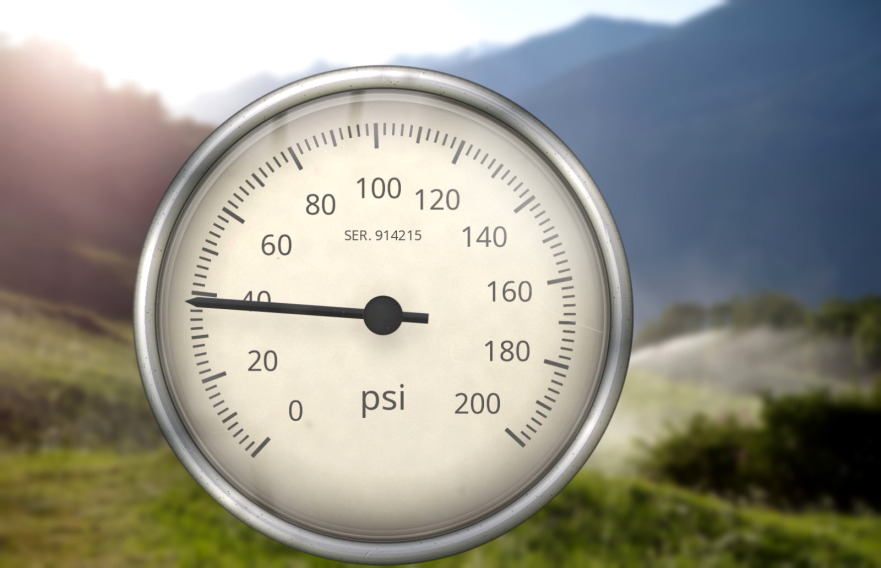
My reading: 38,psi
